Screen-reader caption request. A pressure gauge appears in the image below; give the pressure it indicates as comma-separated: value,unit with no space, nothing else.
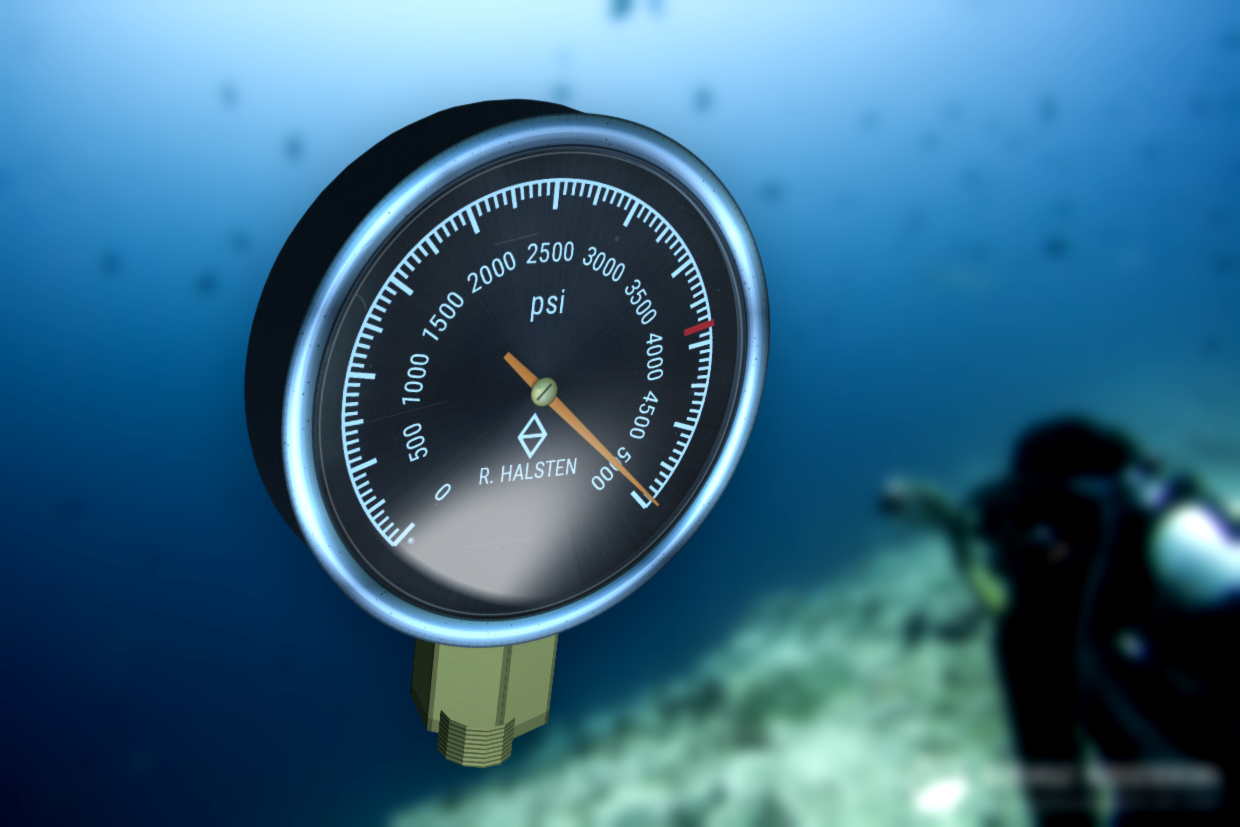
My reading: 4950,psi
